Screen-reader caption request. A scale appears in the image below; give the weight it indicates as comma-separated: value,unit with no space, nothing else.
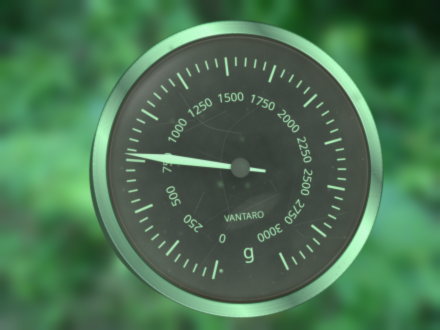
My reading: 775,g
